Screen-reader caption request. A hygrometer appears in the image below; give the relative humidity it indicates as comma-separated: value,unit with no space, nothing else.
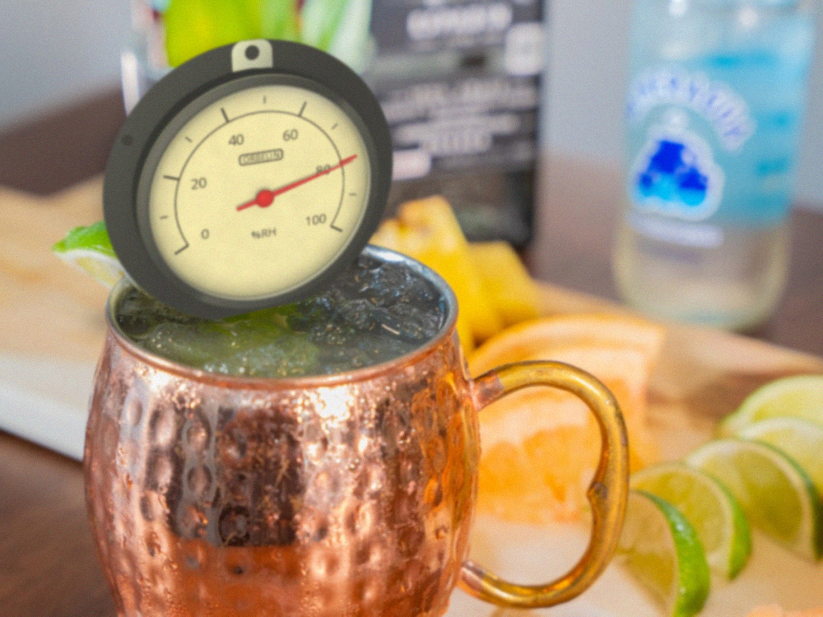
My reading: 80,%
